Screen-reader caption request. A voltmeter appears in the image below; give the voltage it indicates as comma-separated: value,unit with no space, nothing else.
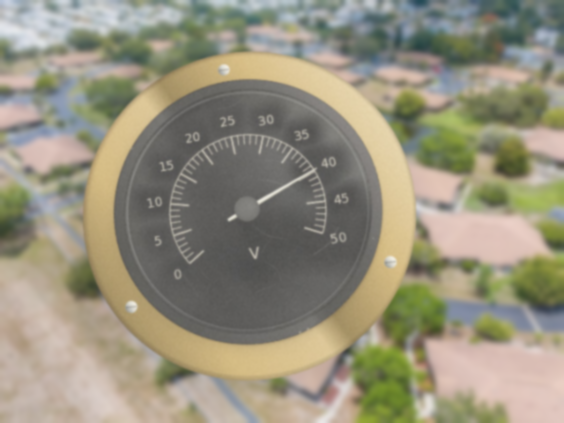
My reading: 40,V
